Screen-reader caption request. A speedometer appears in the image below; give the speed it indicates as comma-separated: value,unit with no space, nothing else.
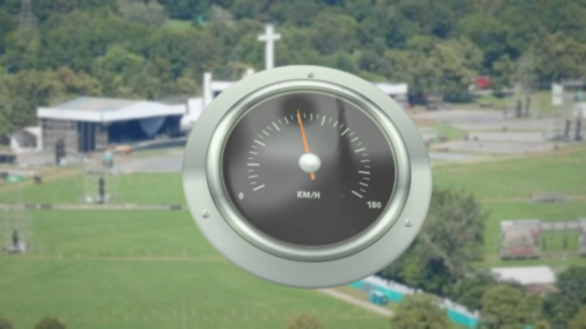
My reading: 80,km/h
